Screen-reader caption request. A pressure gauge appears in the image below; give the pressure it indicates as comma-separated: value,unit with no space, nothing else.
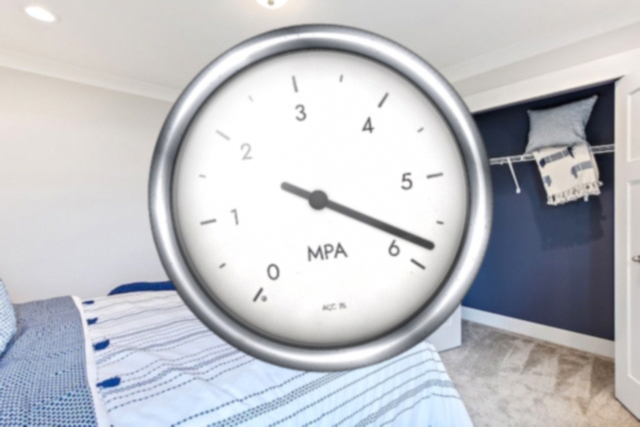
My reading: 5.75,MPa
